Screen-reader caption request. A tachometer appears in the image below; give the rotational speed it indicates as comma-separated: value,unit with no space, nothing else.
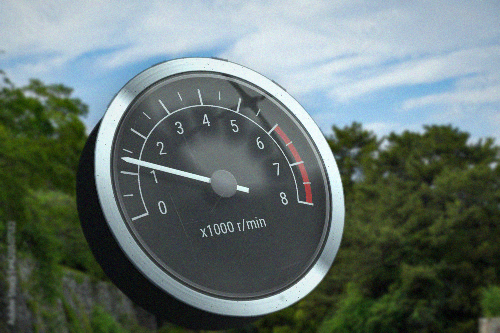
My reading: 1250,rpm
